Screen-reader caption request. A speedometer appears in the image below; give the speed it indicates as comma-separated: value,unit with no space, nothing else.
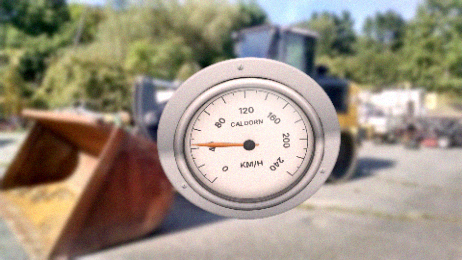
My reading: 45,km/h
